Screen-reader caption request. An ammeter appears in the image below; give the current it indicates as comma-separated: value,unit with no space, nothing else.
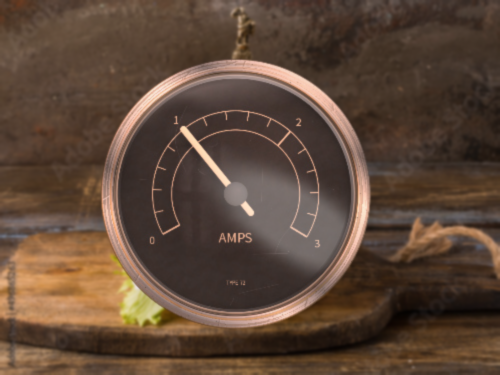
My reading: 1,A
